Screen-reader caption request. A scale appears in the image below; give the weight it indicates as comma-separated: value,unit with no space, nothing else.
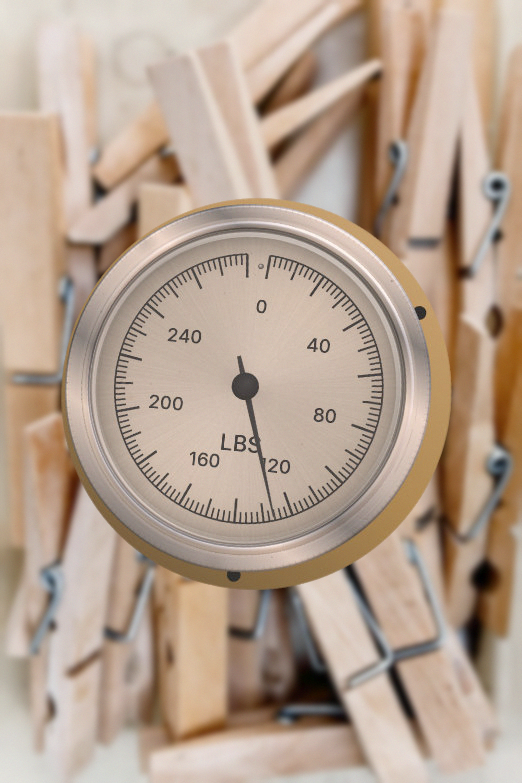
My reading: 126,lb
